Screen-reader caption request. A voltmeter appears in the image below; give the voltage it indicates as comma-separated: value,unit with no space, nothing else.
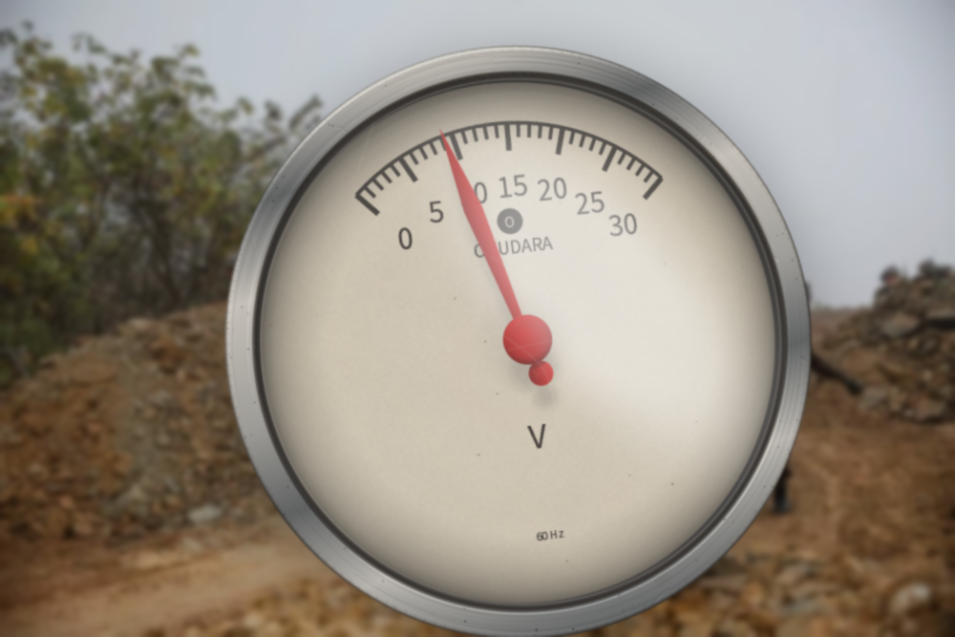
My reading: 9,V
